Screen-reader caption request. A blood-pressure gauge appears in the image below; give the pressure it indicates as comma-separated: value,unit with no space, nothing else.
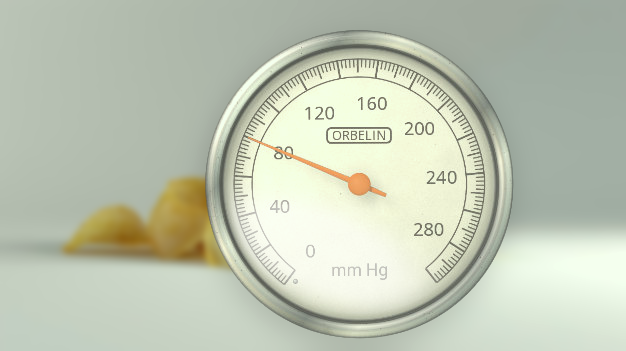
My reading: 80,mmHg
